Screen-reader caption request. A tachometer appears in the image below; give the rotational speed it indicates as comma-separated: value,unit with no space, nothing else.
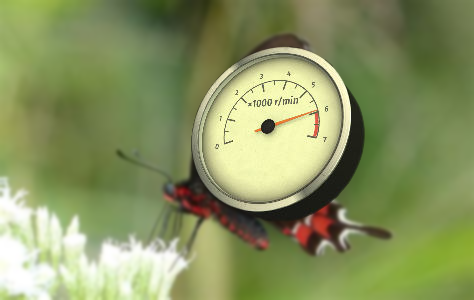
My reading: 6000,rpm
